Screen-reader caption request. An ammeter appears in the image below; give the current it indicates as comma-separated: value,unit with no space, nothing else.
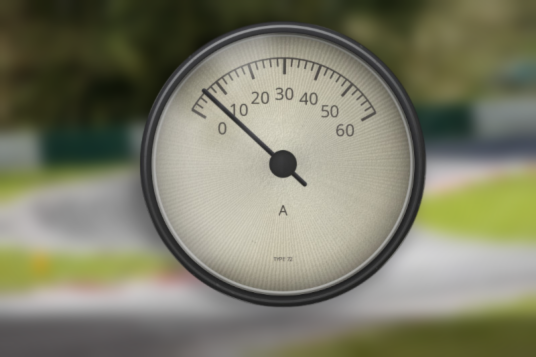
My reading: 6,A
